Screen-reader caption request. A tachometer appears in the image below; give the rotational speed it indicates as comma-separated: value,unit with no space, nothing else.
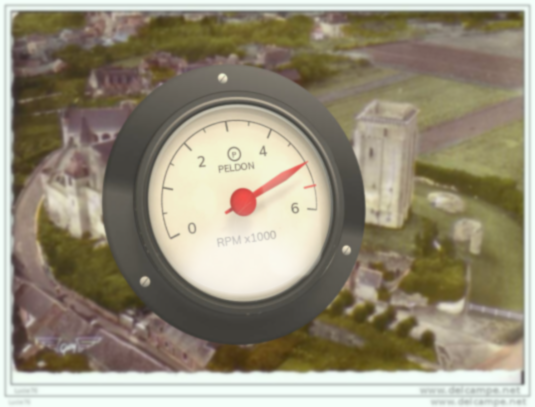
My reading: 5000,rpm
